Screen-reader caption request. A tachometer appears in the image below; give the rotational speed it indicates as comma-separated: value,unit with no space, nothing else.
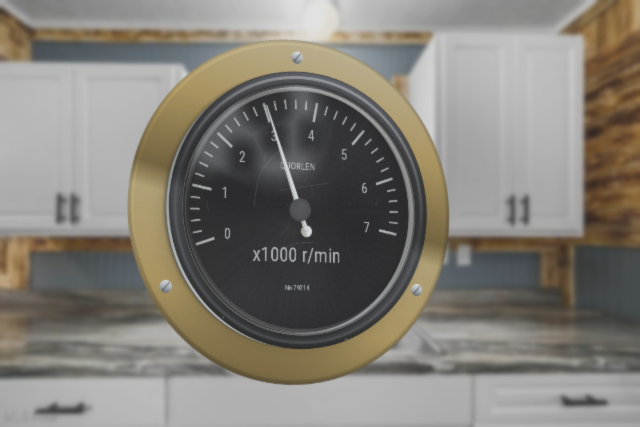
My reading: 3000,rpm
